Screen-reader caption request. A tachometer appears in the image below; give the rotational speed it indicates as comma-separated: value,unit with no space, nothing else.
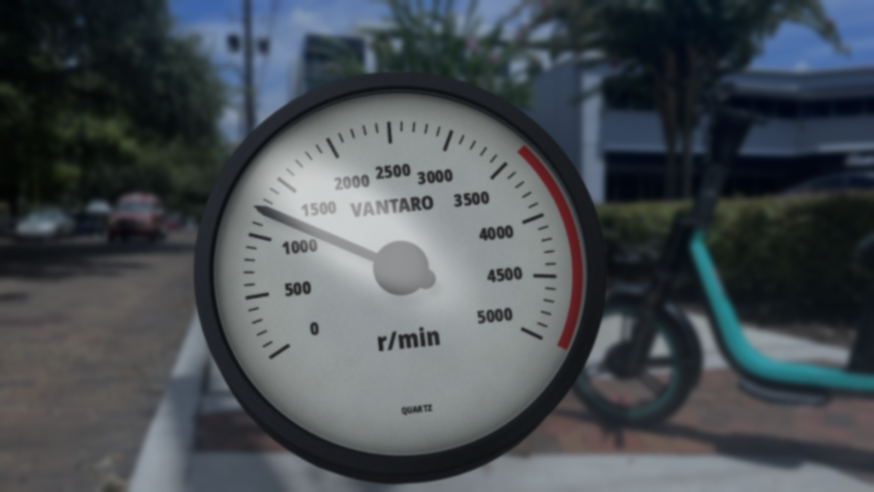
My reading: 1200,rpm
